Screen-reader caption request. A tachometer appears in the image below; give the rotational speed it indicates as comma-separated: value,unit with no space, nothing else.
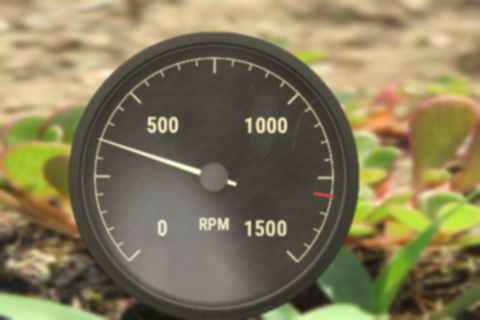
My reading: 350,rpm
